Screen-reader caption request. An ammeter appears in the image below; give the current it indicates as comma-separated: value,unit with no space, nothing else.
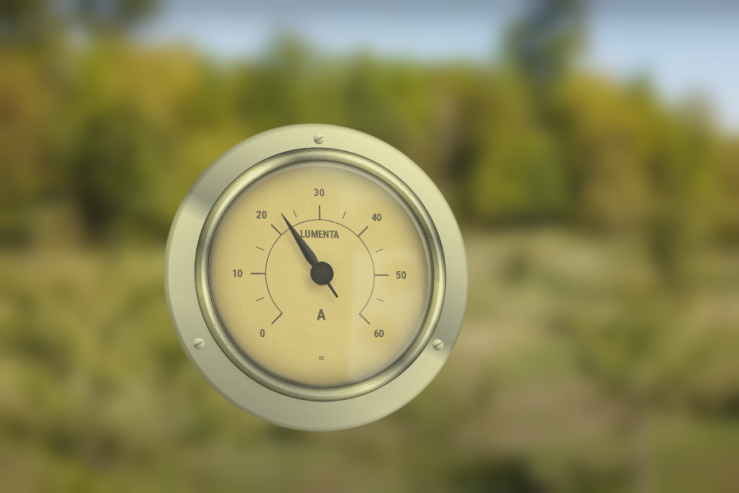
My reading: 22.5,A
